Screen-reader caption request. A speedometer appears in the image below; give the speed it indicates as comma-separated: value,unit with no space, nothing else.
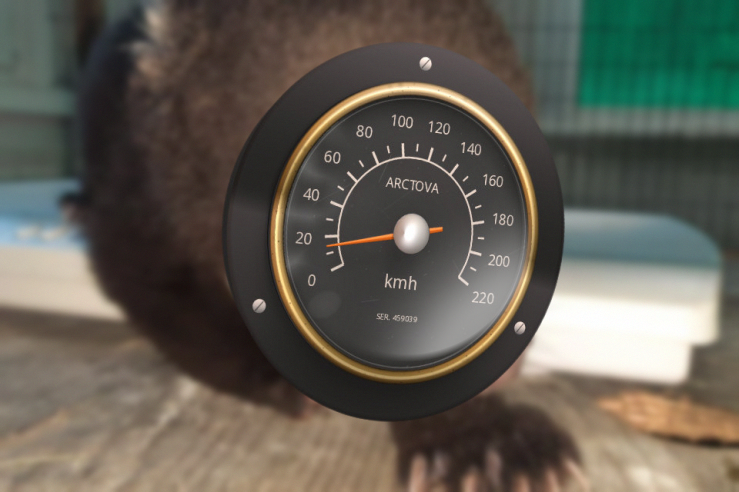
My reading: 15,km/h
